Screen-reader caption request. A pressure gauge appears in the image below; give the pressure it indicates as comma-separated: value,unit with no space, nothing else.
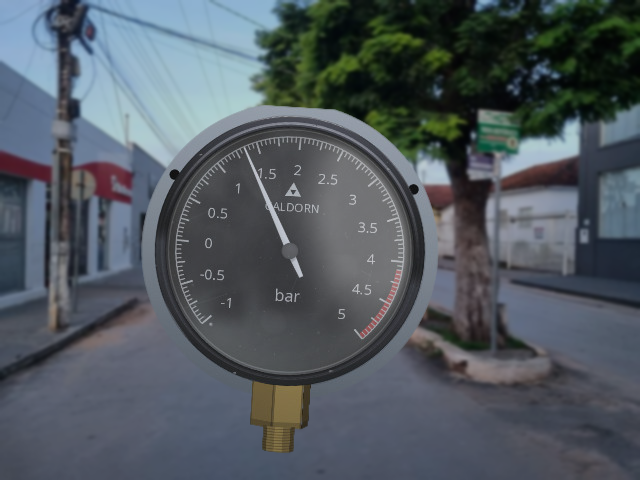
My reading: 1.35,bar
